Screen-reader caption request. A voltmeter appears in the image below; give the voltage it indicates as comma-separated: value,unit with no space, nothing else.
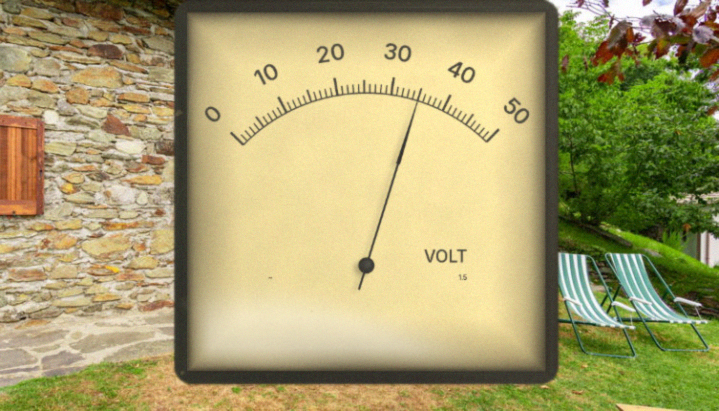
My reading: 35,V
